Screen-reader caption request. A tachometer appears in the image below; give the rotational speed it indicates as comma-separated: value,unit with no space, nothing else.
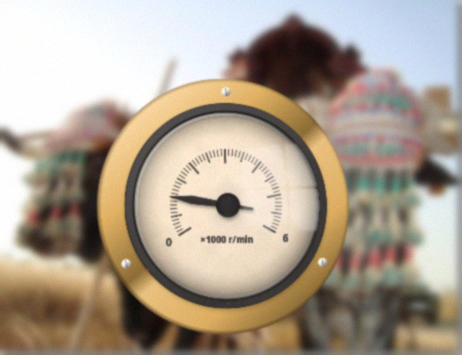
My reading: 1000,rpm
